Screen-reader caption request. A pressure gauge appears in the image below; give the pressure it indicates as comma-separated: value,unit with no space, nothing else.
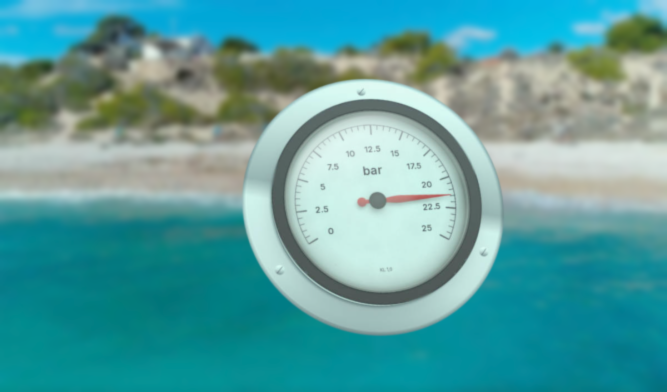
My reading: 21.5,bar
